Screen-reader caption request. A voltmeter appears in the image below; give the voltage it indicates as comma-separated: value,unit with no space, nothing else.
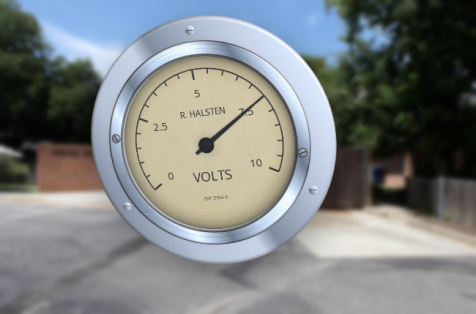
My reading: 7.5,V
